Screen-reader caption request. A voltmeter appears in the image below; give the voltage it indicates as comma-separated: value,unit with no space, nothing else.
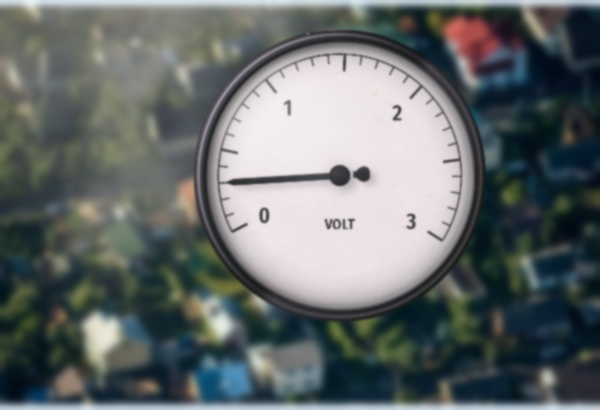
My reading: 0.3,V
